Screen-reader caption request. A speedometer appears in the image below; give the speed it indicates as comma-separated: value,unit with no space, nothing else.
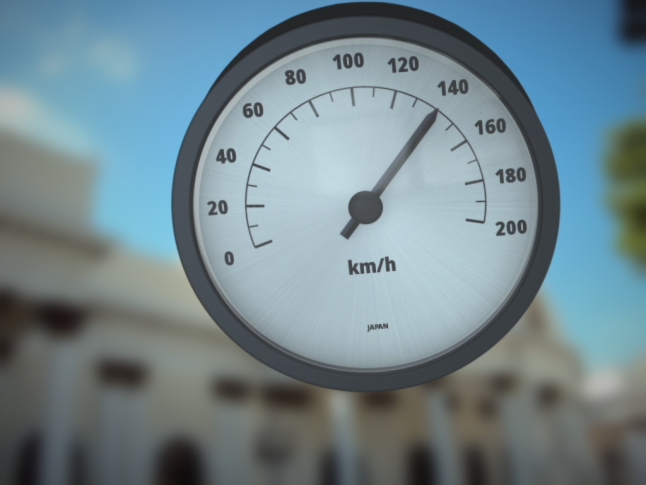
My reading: 140,km/h
